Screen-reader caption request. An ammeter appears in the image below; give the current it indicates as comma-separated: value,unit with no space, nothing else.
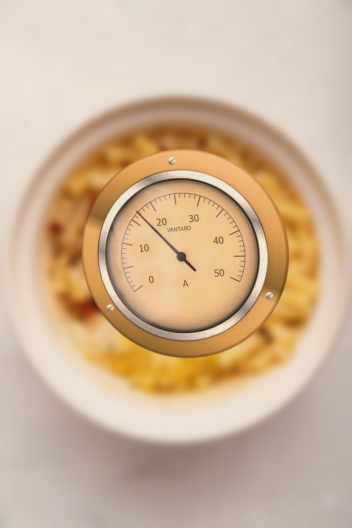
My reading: 17,A
